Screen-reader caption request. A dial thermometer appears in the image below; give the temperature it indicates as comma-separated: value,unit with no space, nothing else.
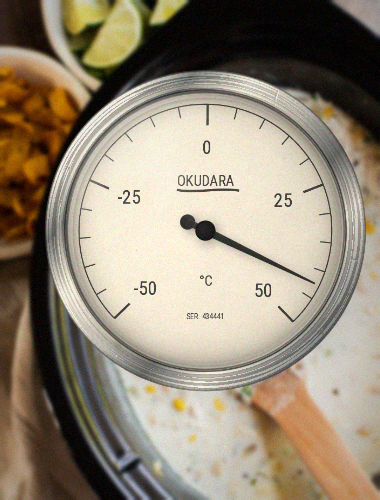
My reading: 42.5,°C
